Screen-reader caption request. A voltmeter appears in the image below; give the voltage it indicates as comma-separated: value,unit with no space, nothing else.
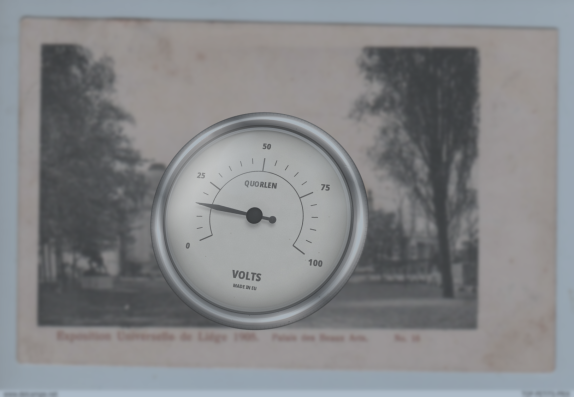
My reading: 15,V
